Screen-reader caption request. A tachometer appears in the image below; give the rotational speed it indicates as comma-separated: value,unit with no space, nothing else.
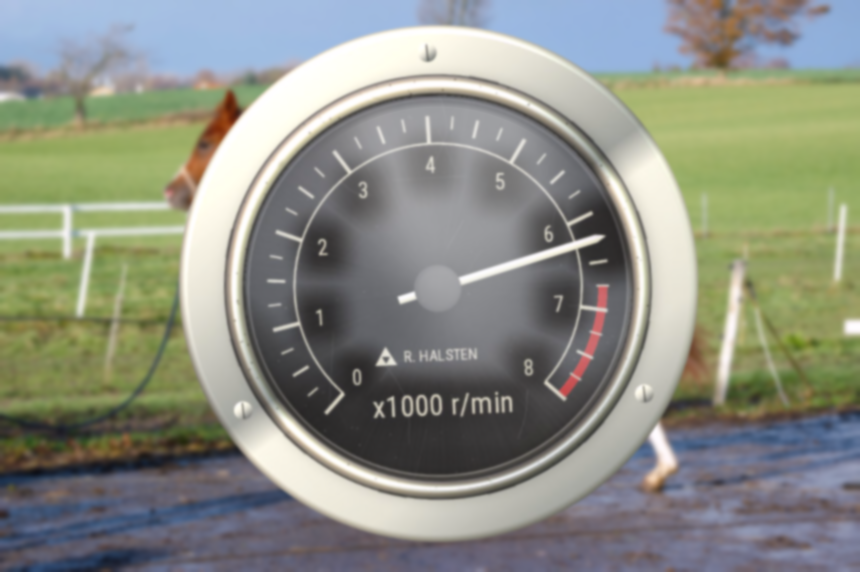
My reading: 6250,rpm
